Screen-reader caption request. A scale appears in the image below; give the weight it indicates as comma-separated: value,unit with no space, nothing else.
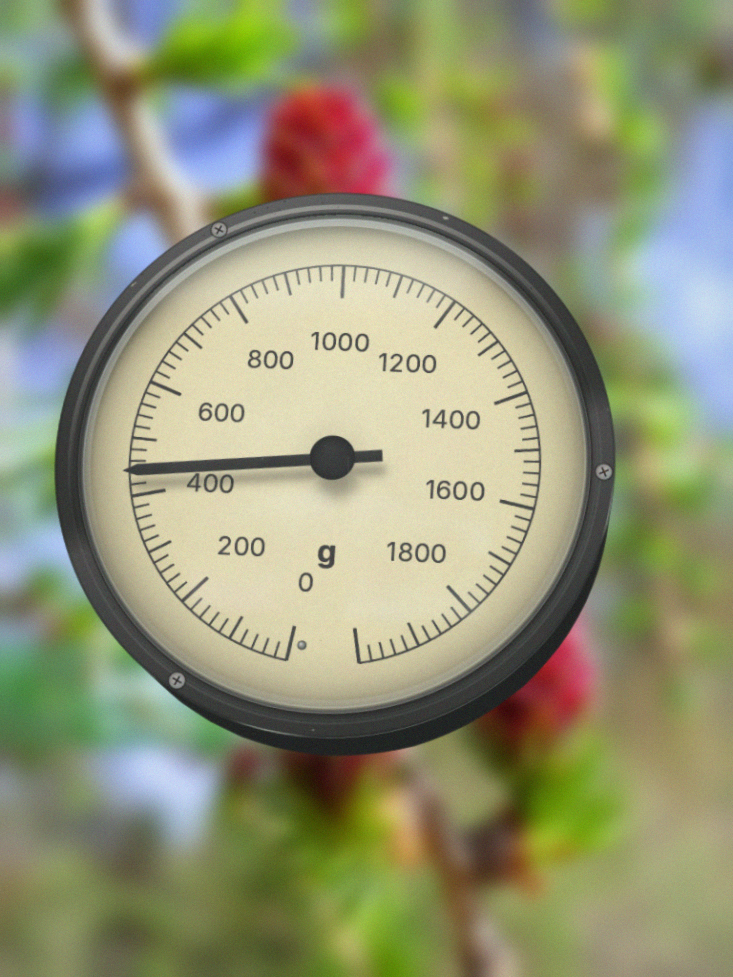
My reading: 440,g
